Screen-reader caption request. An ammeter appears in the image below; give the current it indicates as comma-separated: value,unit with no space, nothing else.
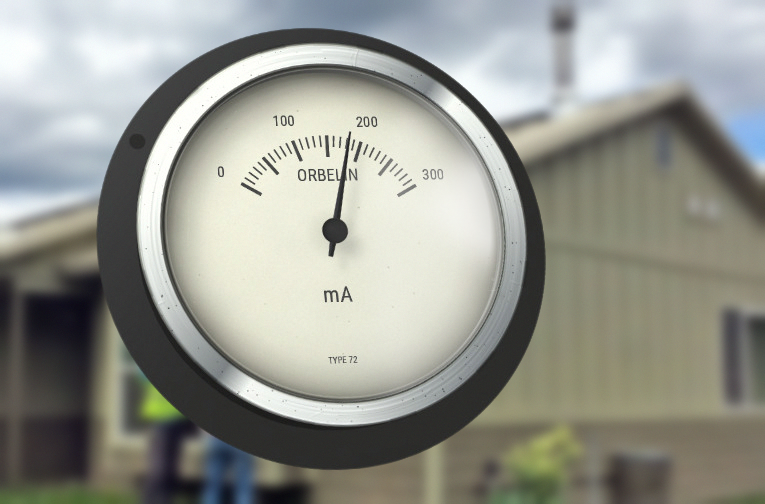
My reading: 180,mA
